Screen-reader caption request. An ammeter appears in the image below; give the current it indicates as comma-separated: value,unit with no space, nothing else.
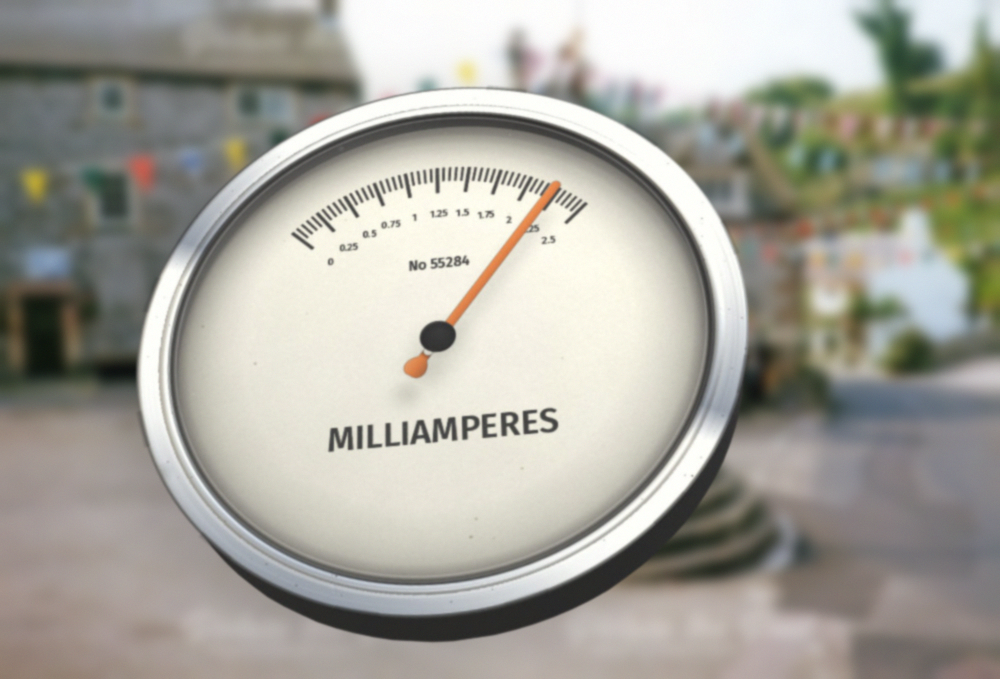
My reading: 2.25,mA
